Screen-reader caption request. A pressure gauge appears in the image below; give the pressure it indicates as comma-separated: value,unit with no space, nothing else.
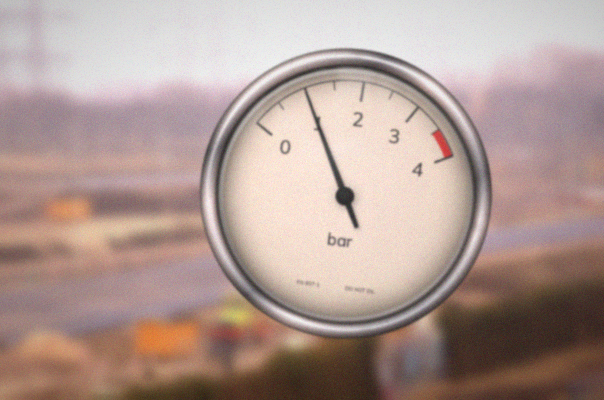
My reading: 1,bar
